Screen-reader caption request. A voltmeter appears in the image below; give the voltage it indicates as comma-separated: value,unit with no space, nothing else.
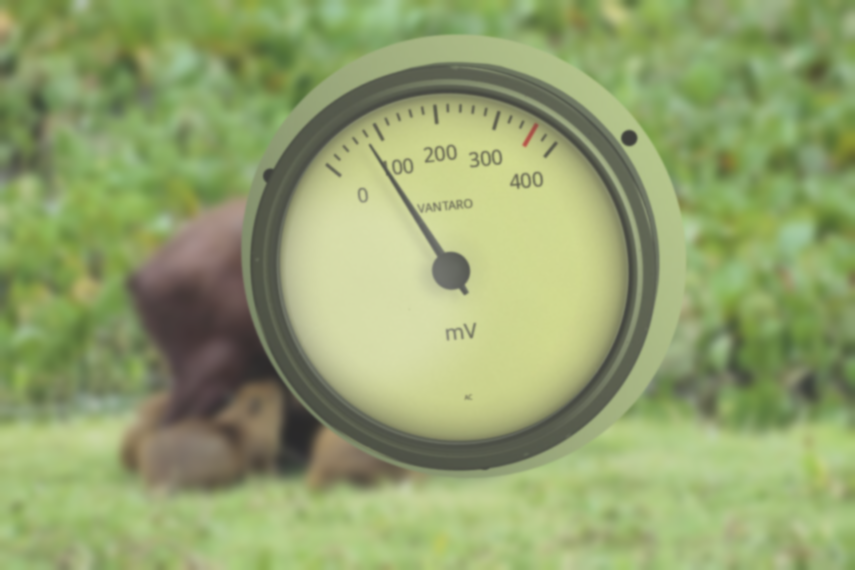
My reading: 80,mV
